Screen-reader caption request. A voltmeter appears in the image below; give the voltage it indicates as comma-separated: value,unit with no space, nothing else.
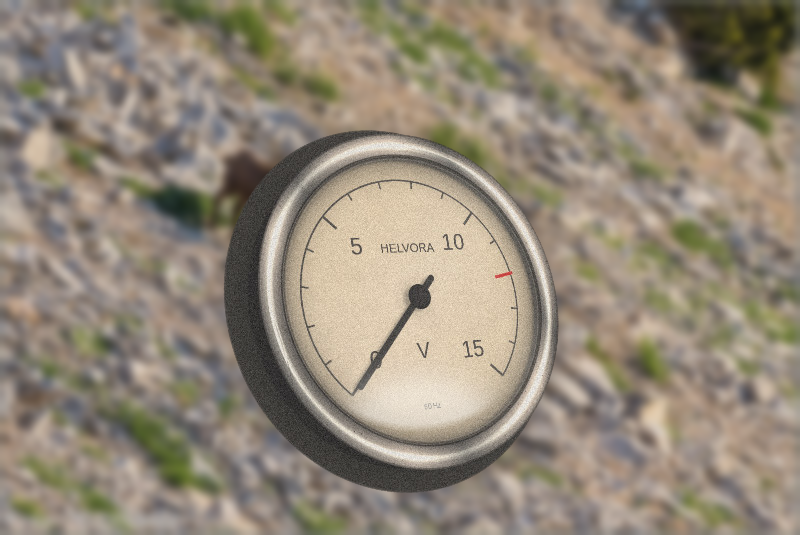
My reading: 0,V
